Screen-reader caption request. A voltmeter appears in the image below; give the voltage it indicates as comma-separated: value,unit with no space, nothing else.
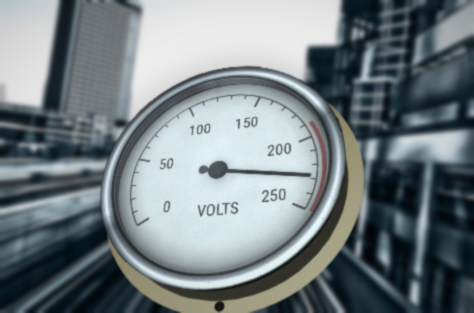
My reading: 230,V
